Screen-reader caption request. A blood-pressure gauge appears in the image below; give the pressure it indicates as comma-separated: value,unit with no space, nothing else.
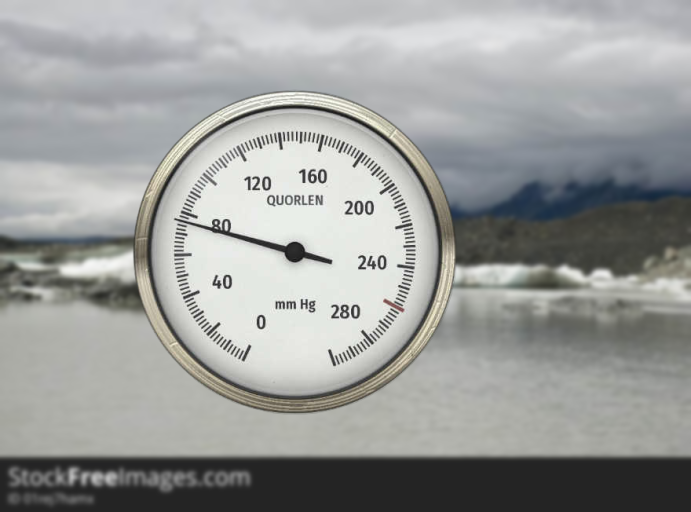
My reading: 76,mmHg
